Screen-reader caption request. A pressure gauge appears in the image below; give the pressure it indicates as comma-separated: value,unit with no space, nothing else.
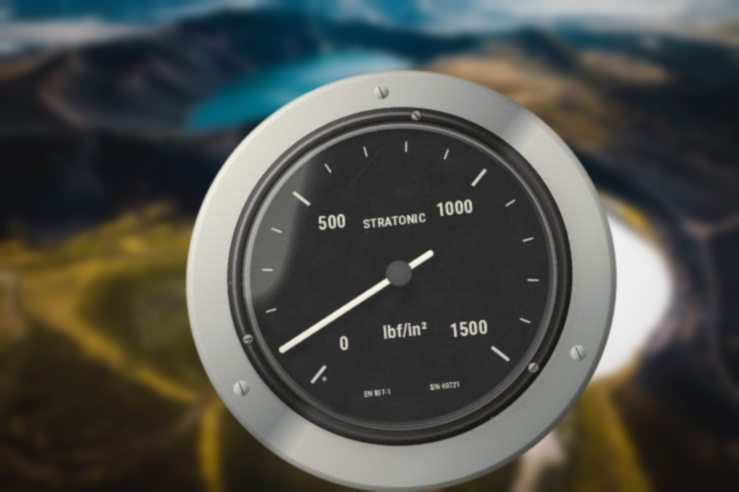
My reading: 100,psi
